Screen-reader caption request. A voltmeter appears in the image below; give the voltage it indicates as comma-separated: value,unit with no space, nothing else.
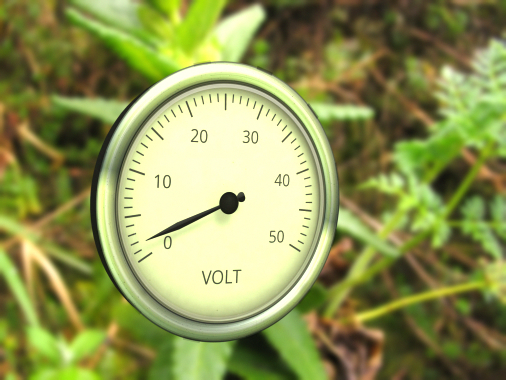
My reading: 2,V
